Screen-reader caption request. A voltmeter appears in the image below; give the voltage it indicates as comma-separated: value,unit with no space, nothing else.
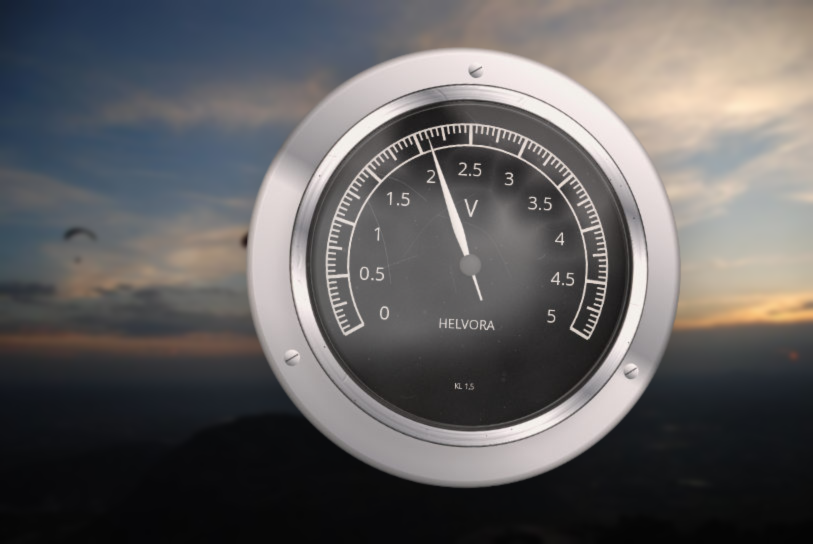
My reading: 2.1,V
